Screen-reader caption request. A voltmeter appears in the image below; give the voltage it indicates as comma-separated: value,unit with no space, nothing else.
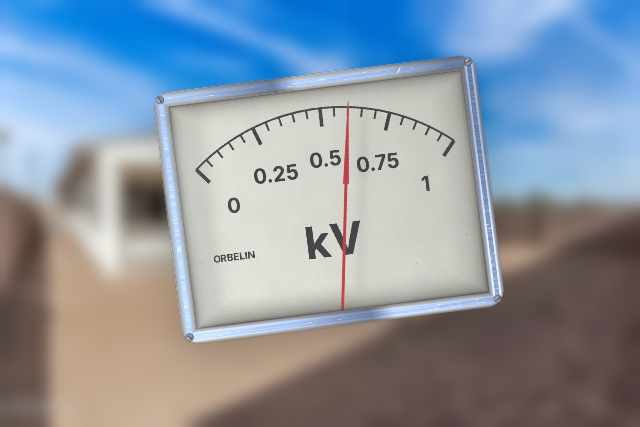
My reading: 0.6,kV
